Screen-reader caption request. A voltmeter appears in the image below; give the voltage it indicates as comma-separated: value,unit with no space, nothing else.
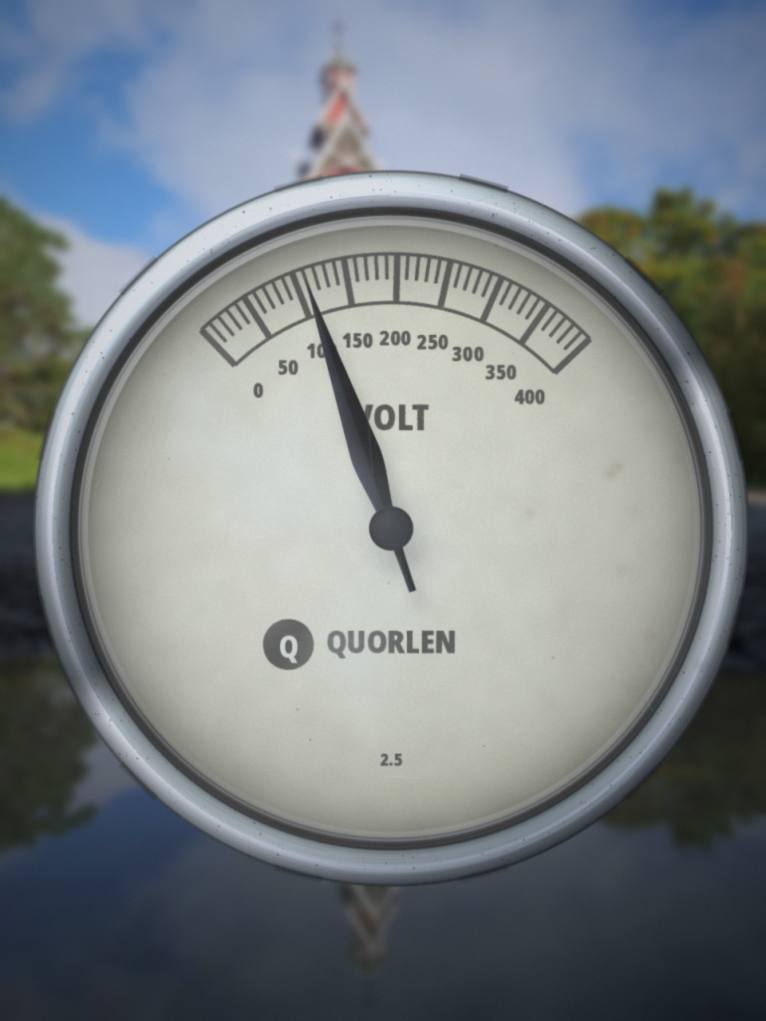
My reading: 110,V
